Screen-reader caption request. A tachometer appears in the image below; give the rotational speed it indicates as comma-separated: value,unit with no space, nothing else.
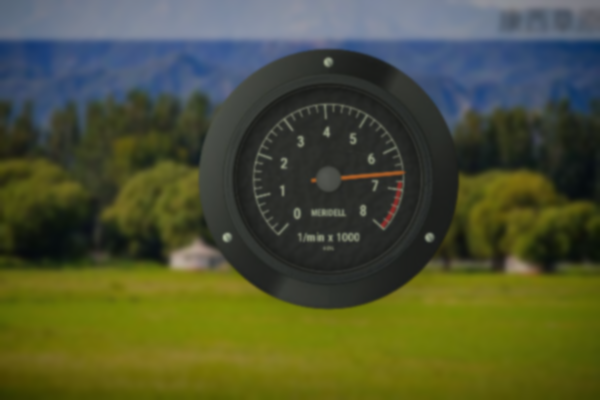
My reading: 6600,rpm
